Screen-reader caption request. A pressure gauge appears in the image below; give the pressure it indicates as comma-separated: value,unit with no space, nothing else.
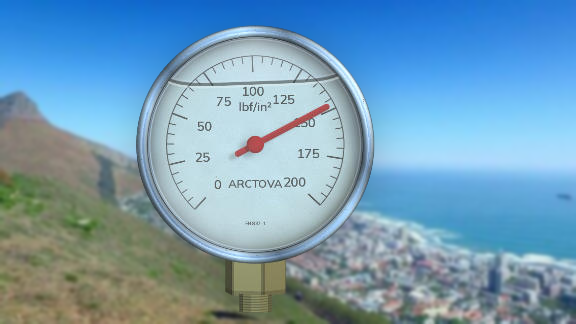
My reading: 147.5,psi
